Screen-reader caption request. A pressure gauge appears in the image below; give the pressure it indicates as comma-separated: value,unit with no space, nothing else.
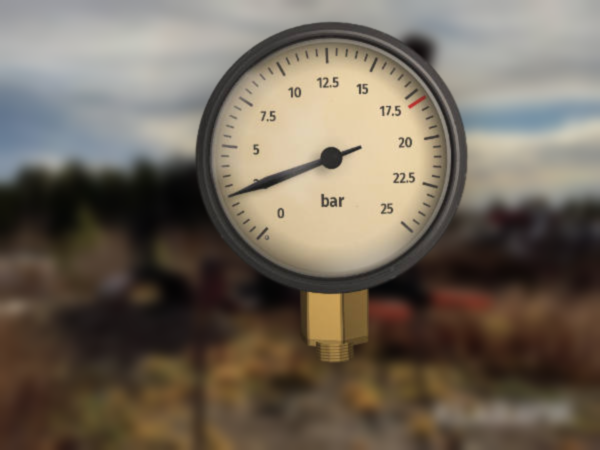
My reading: 2.5,bar
